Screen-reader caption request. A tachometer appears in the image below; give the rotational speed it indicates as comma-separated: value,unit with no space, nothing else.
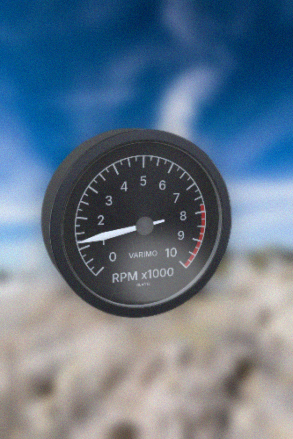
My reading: 1250,rpm
